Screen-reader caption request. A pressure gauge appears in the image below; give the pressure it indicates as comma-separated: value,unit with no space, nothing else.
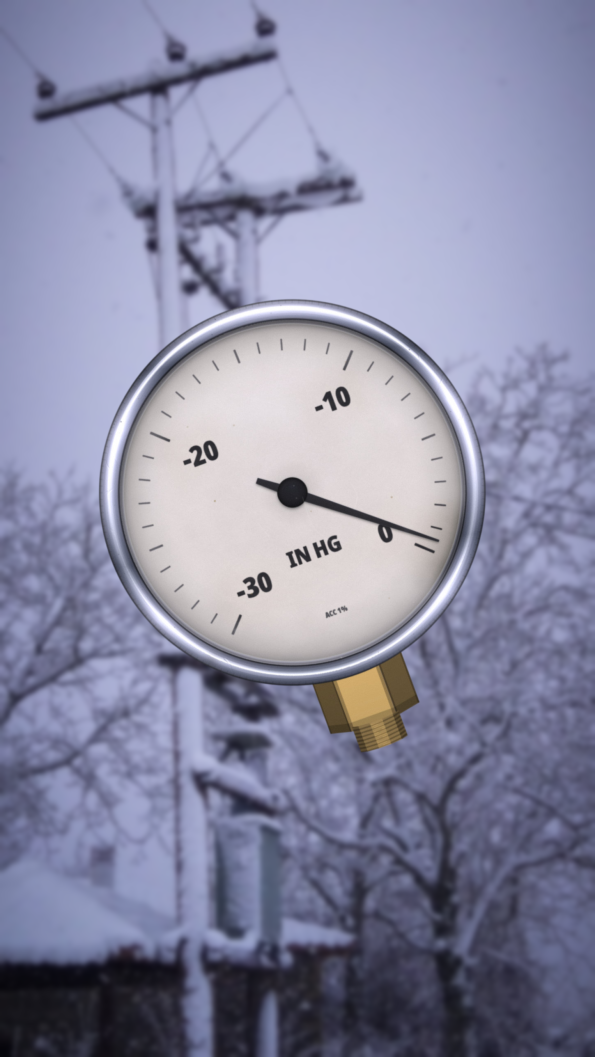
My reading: -0.5,inHg
